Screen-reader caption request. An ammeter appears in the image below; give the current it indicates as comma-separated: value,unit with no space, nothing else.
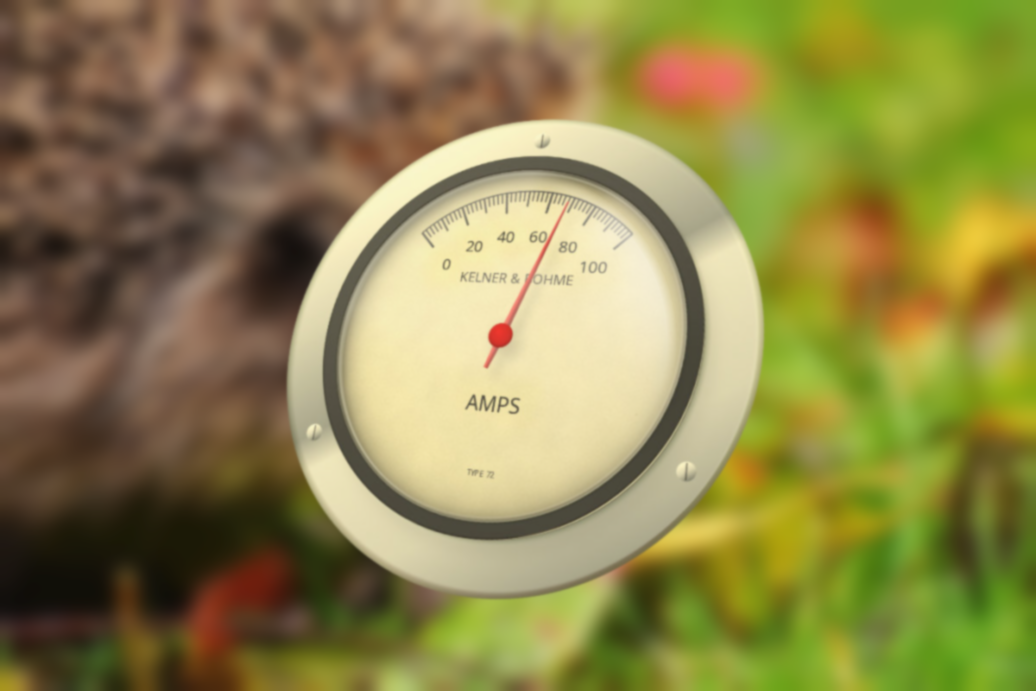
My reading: 70,A
